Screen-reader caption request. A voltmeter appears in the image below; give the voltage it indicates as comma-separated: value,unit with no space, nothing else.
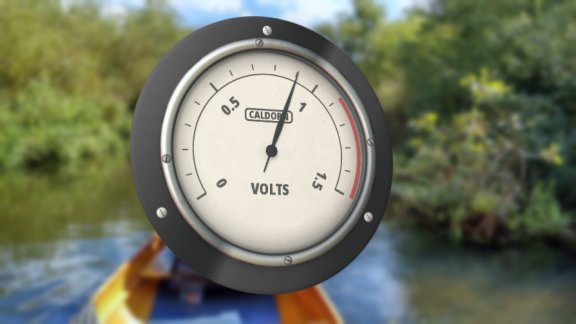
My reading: 0.9,V
